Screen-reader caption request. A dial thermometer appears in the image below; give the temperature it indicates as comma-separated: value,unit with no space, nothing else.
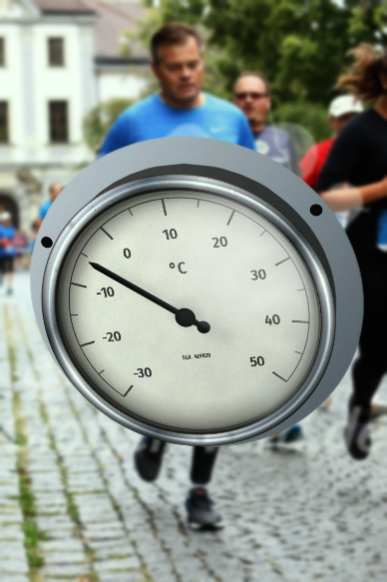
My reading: -5,°C
